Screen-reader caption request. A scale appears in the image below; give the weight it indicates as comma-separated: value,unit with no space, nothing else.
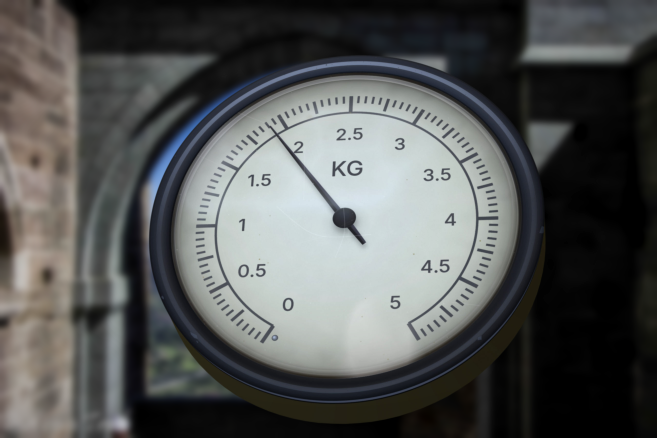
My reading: 1.9,kg
